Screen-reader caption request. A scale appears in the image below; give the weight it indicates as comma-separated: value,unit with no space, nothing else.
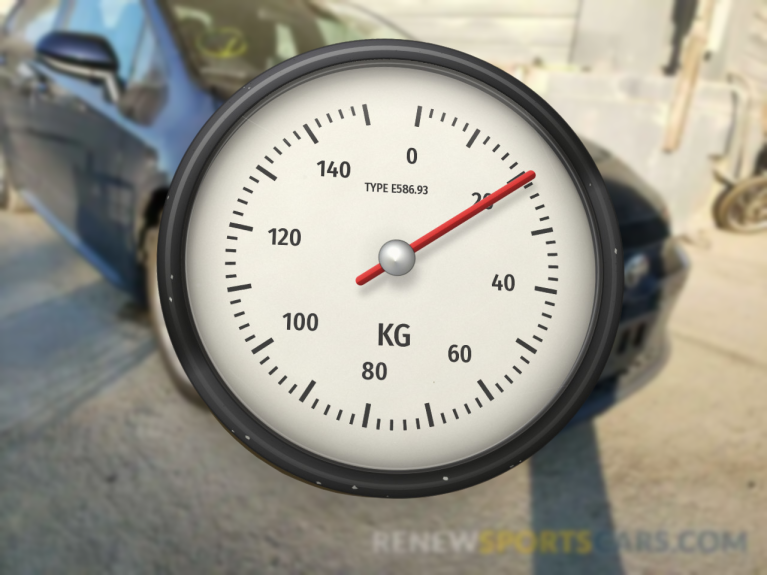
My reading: 21,kg
